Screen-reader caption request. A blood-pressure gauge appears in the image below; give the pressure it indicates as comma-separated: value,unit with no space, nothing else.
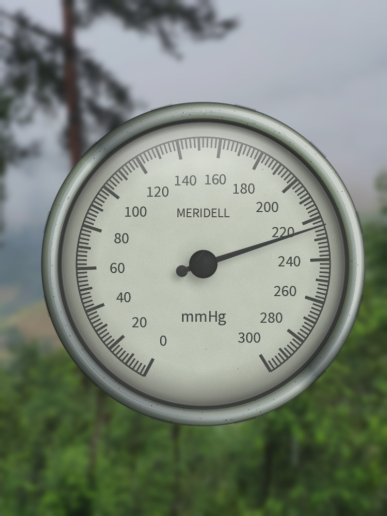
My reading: 224,mmHg
